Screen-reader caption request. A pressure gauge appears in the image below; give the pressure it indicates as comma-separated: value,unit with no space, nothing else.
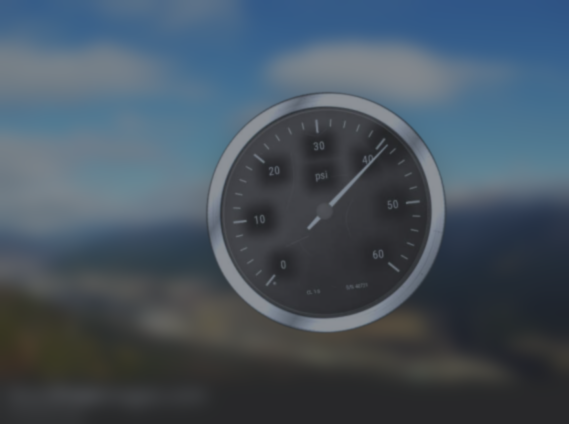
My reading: 41,psi
